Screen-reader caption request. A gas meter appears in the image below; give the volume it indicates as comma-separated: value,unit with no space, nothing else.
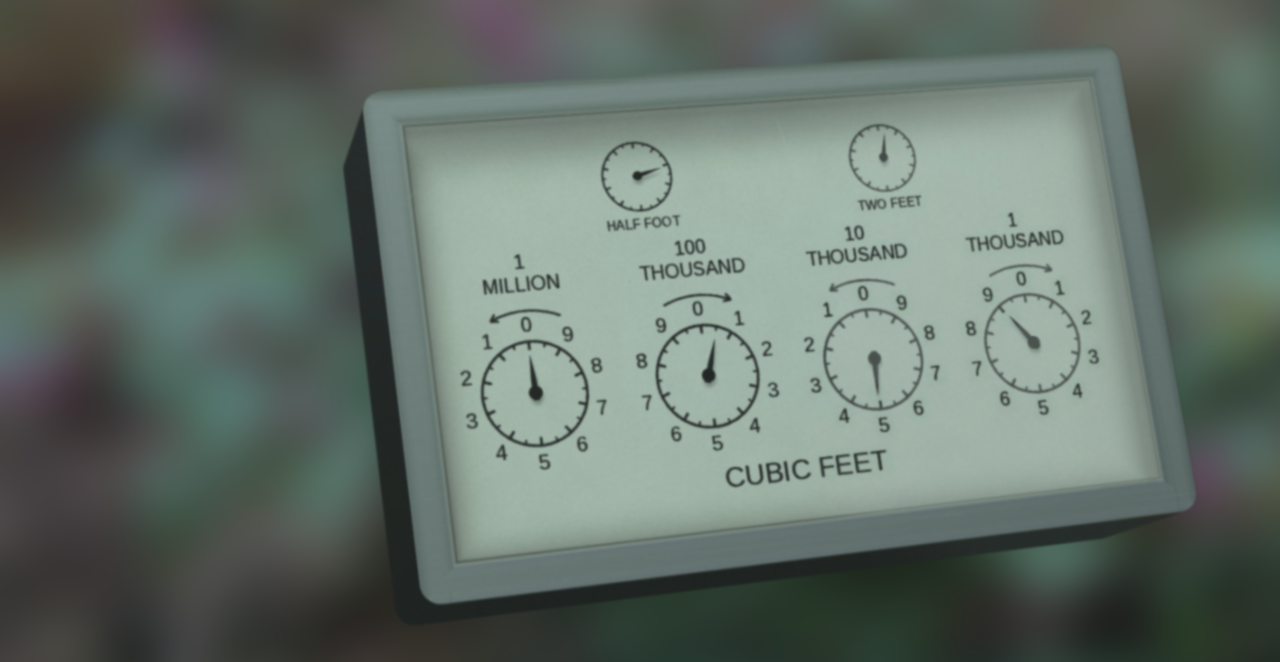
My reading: 4900,ft³
